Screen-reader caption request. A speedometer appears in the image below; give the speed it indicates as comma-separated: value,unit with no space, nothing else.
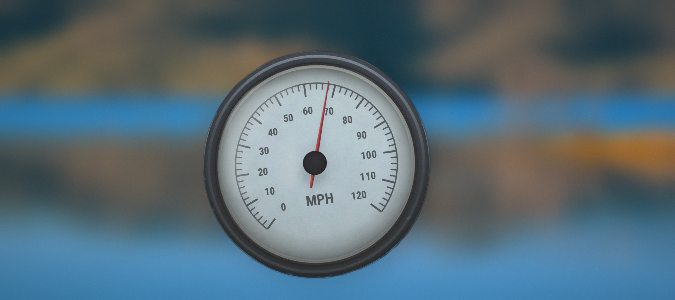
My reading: 68,mph
